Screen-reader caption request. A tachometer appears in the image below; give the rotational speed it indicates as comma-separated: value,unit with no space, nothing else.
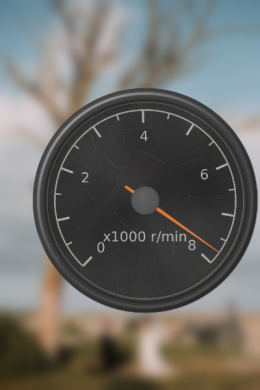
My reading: 7750,rpm
